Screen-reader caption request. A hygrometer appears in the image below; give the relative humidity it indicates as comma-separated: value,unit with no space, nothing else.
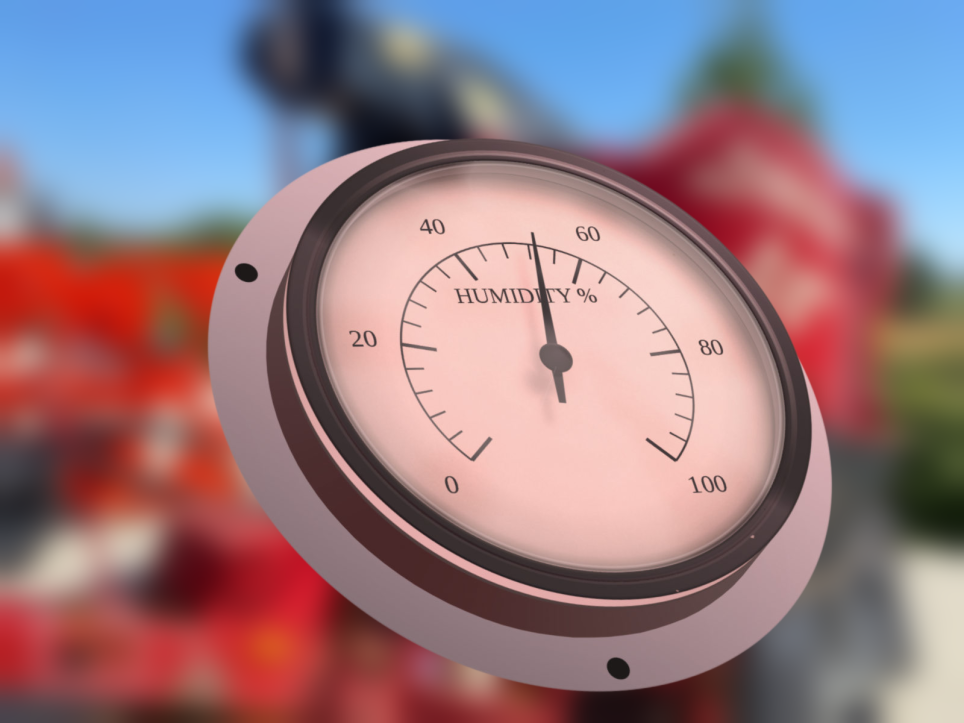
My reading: 52,%
